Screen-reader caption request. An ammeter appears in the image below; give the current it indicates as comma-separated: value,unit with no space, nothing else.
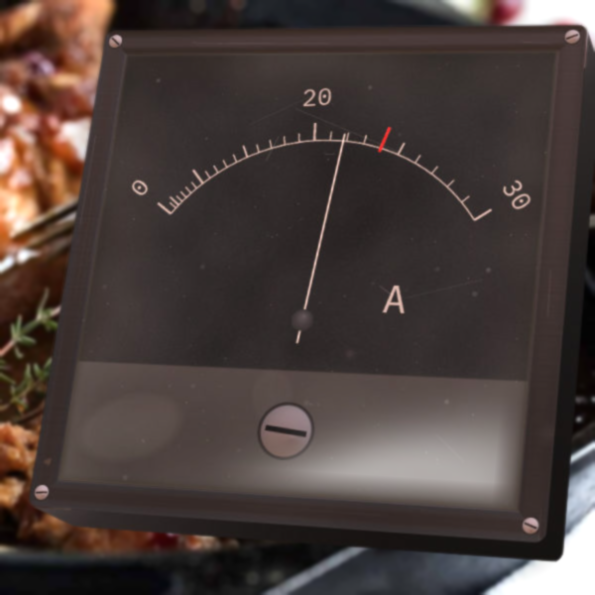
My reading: 22,A
